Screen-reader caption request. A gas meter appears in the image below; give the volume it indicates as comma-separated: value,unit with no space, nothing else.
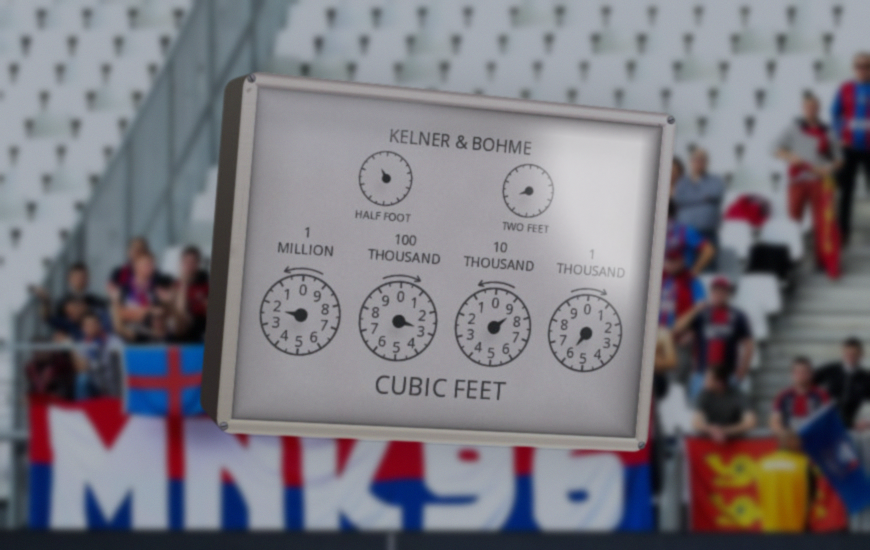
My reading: 228600,ft³
